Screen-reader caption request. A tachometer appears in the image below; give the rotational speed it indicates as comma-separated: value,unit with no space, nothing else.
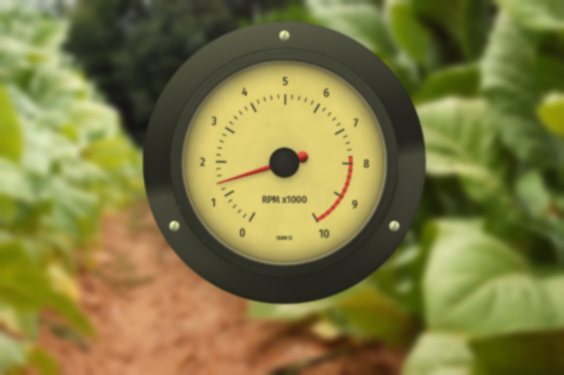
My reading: 1400,rpm
